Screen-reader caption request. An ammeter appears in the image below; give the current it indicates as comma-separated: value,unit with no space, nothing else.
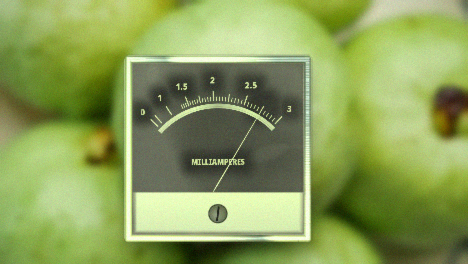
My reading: 2.75,mA
